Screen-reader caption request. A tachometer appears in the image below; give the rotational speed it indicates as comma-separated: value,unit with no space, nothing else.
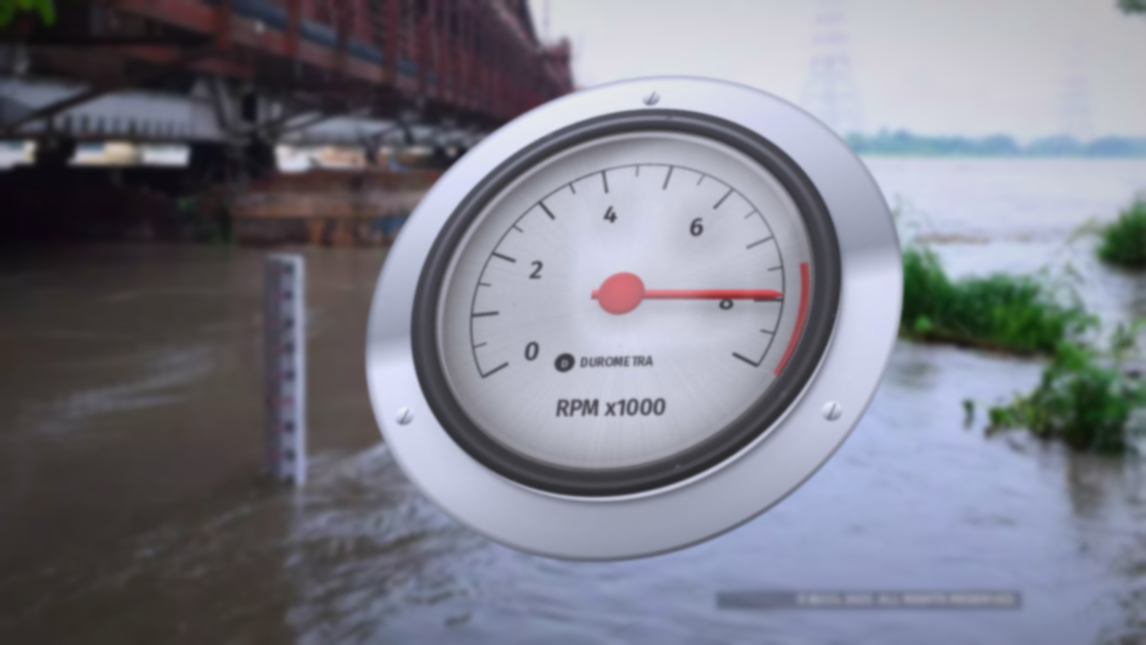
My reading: 8000,rpm
